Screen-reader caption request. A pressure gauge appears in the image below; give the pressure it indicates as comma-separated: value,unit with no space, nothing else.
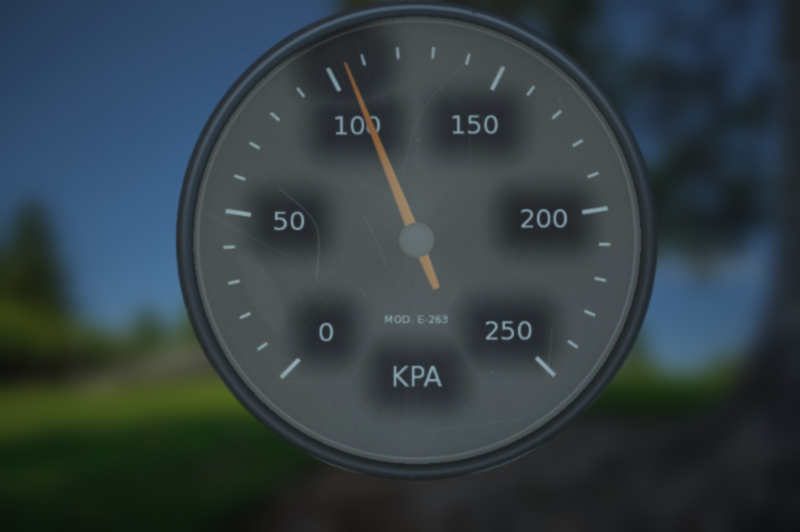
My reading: 105,kPa
